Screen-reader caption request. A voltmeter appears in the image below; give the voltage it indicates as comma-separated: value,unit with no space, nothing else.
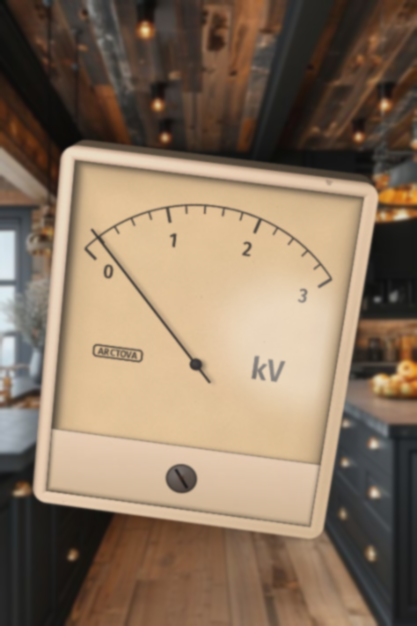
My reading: 0.2,kV
